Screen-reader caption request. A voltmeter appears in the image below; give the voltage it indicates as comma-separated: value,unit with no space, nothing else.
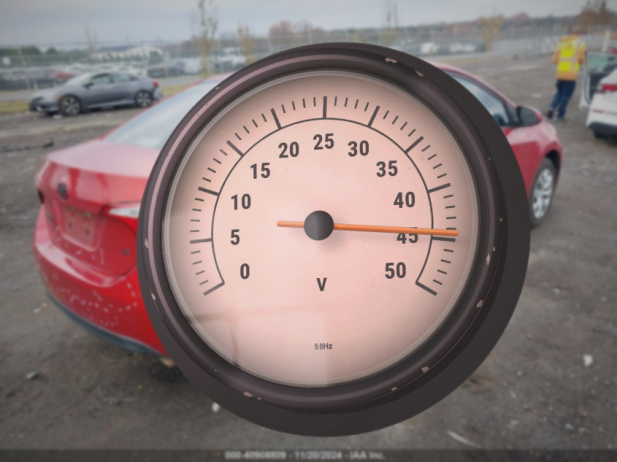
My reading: 44.5,V
